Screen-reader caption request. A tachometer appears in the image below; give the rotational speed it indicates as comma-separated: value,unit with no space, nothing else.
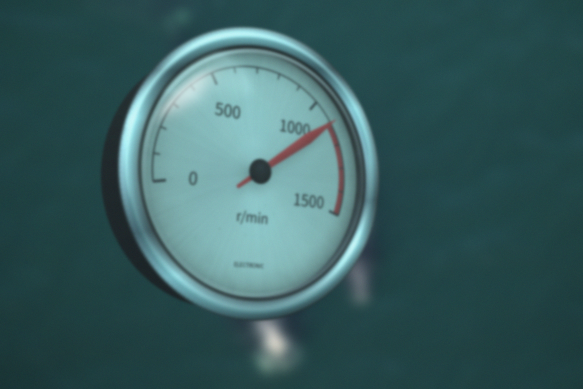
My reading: 1100,rpm
